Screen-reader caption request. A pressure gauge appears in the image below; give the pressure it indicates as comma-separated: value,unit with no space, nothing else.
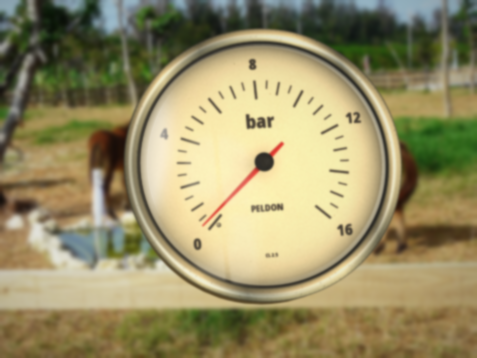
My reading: 0.25,bar
